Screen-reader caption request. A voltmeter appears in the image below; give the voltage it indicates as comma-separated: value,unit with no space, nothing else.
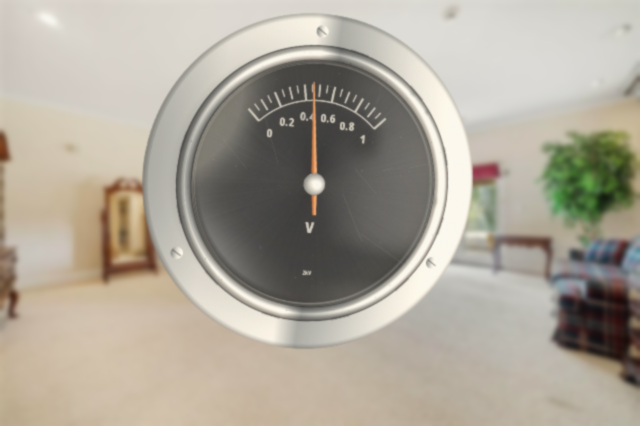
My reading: 0.45,V
